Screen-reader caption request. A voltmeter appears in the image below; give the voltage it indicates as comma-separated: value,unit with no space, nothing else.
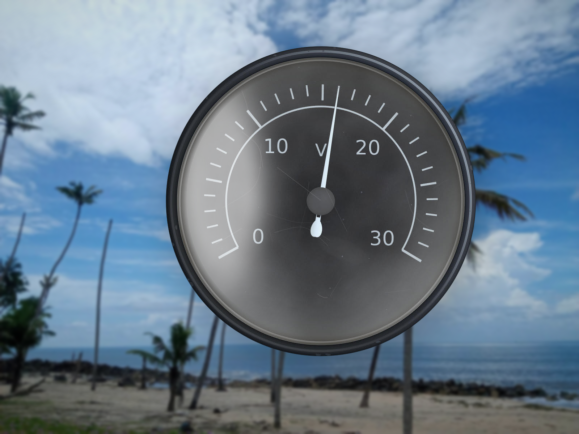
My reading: 16,V
